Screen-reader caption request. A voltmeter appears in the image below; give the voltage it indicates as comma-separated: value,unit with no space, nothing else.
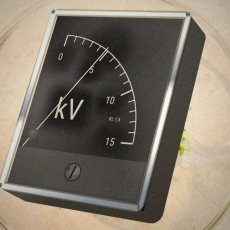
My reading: 5,kV
